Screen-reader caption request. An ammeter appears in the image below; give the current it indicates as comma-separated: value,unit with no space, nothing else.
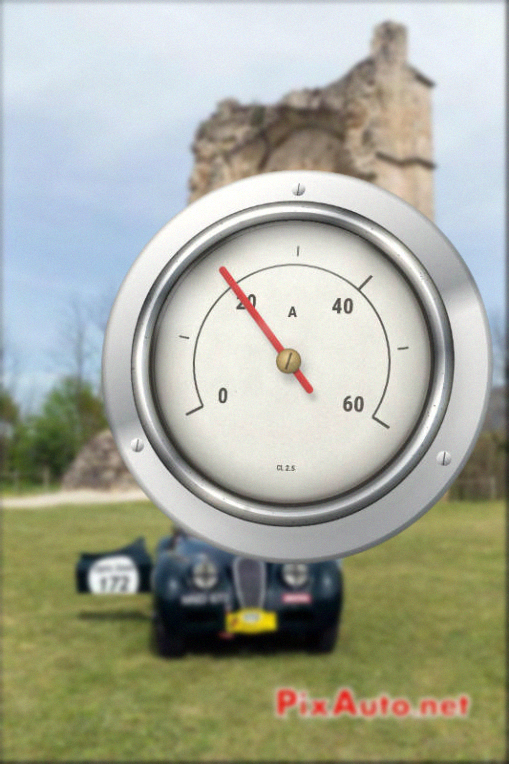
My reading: 20,A
